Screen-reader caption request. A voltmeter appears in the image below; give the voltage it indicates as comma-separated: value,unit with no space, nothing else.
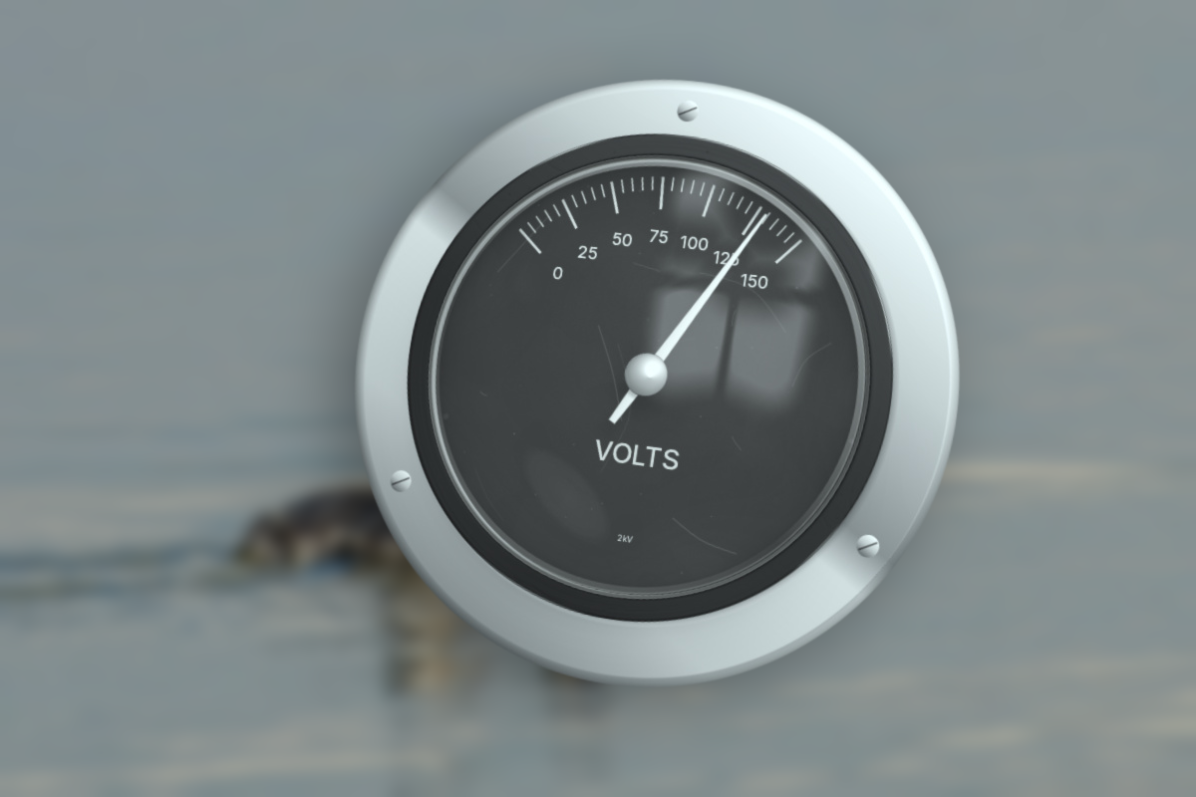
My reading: 130,V
